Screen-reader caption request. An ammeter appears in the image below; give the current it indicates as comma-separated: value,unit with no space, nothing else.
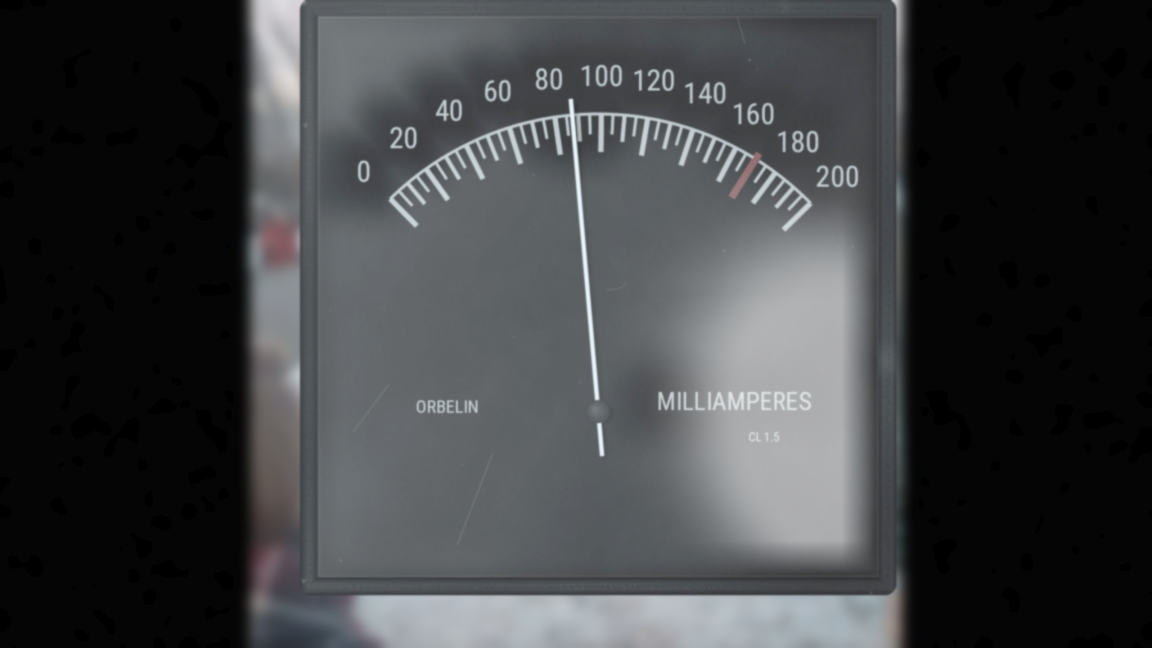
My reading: 87.5,mA
